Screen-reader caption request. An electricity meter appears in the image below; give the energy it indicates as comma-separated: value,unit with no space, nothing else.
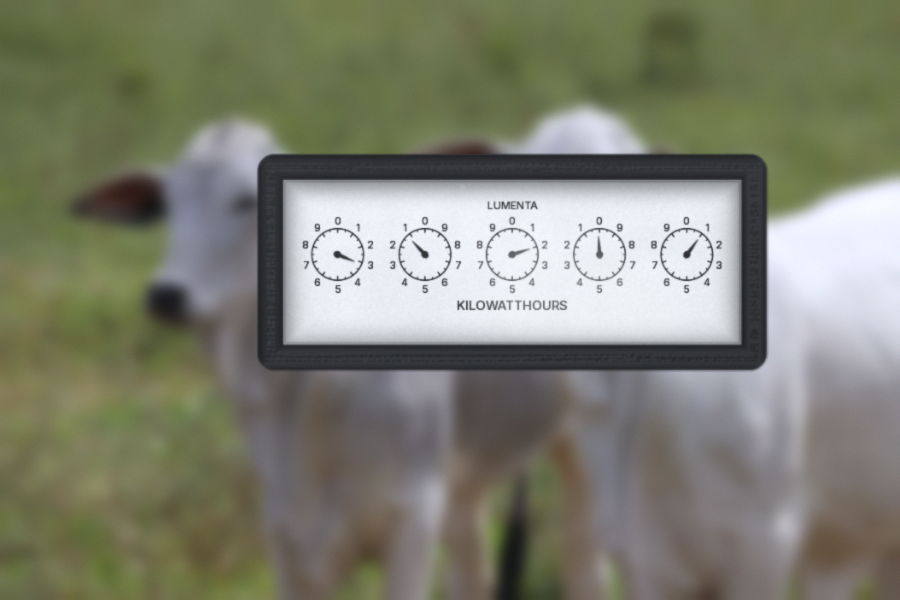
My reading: 31201,kWh
